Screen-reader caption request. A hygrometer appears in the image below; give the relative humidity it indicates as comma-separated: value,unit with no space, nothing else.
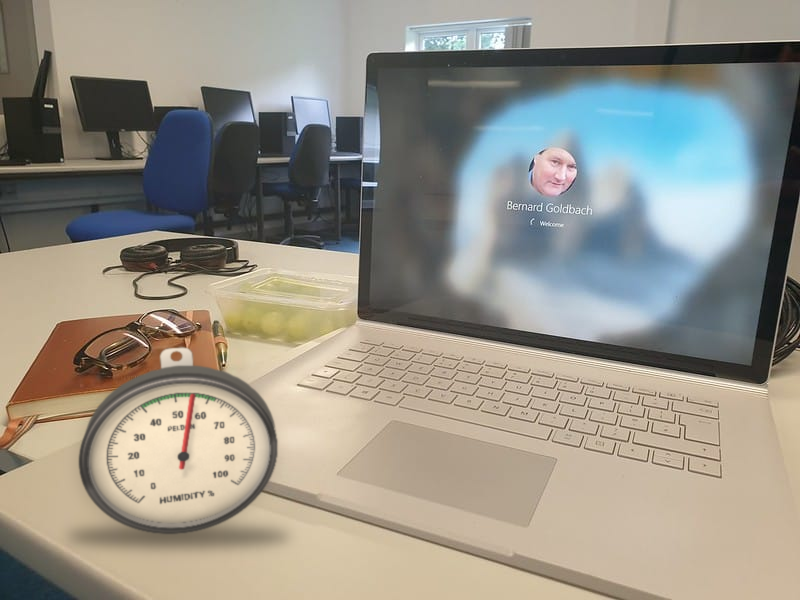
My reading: 55,%
